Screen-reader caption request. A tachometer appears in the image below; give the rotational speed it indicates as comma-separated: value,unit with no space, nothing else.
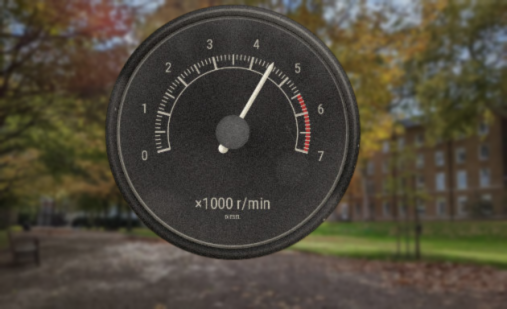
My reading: 4500,rpm
